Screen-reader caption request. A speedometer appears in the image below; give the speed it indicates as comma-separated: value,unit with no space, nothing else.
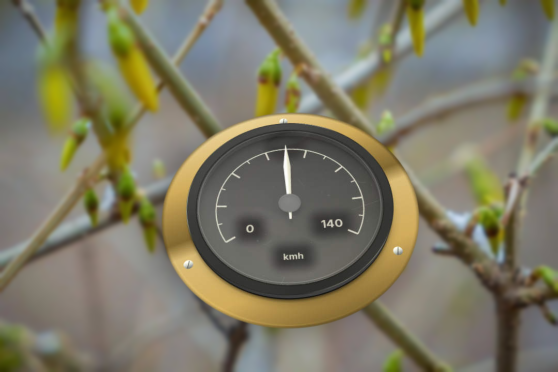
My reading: 70,km/h
